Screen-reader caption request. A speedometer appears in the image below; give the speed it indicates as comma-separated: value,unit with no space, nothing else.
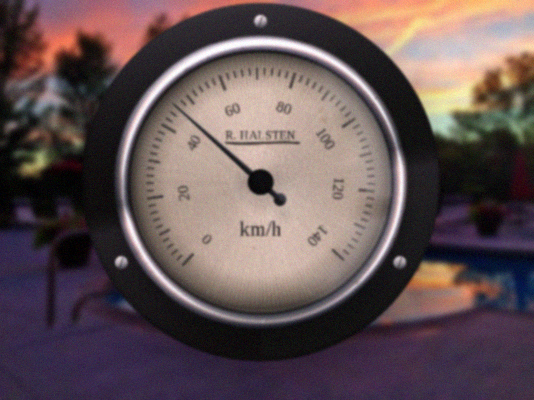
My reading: 46,km/h
